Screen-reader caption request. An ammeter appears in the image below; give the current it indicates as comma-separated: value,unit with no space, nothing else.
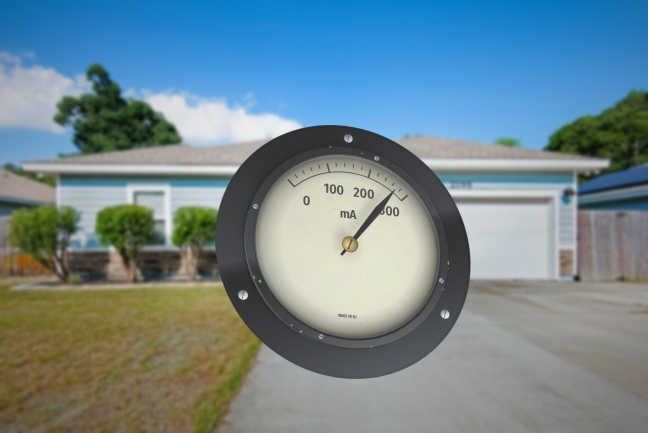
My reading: 270,mA
